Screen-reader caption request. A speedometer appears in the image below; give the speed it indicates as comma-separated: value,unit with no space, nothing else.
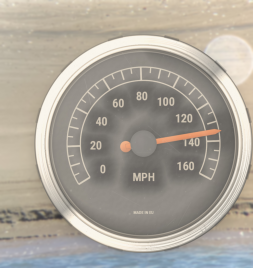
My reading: 135,mph
